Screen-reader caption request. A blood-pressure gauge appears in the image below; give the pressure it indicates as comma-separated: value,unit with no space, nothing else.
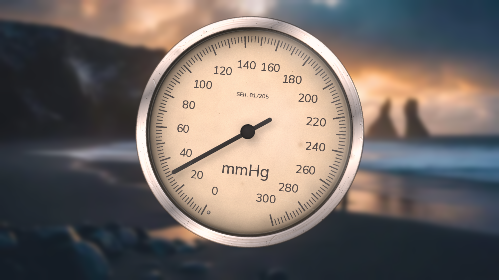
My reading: 30,mmHg
